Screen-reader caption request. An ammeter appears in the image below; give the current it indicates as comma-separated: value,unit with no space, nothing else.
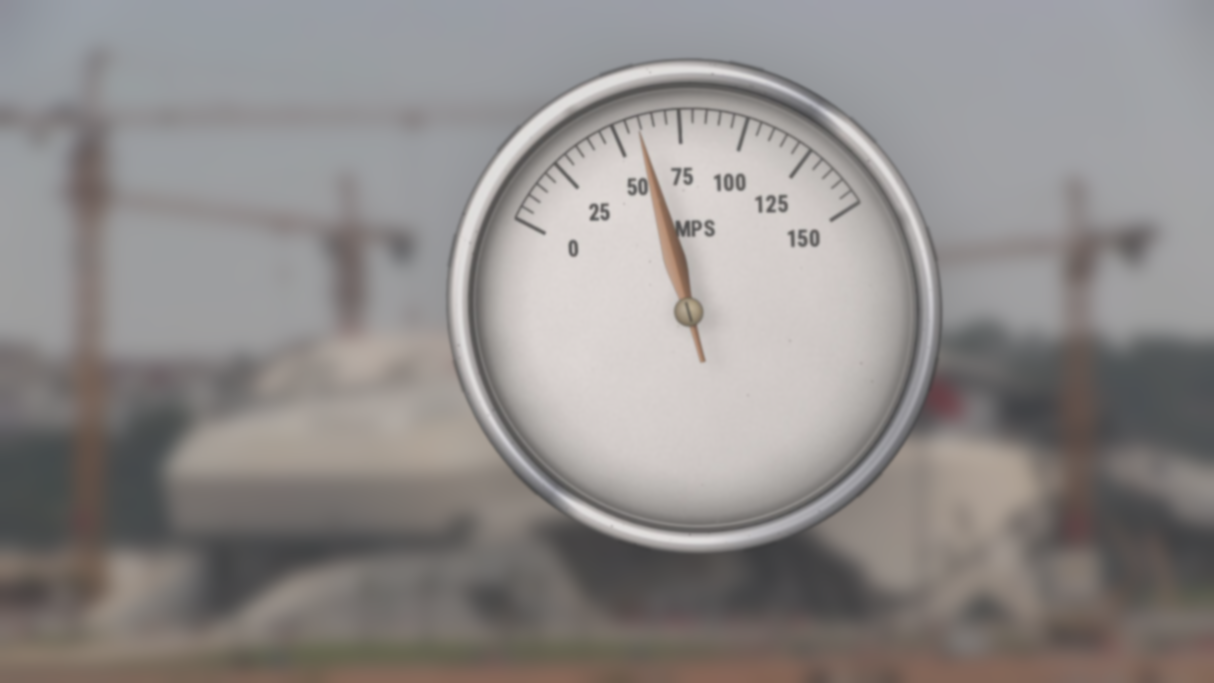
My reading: 60,A
